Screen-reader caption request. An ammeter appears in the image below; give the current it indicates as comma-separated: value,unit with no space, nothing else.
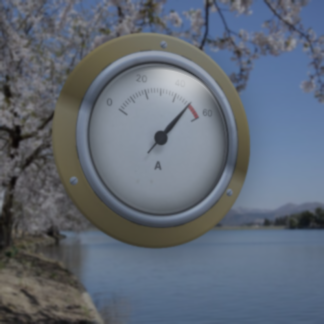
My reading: 50,A
